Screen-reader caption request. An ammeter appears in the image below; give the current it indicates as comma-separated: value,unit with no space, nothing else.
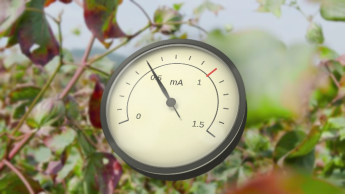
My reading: 0.5,mA
